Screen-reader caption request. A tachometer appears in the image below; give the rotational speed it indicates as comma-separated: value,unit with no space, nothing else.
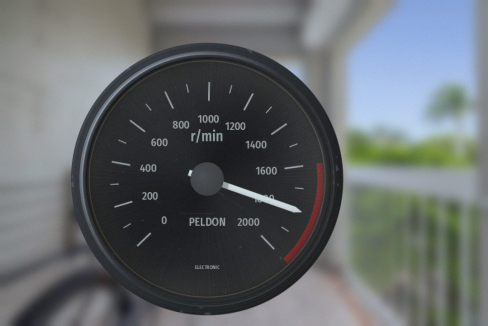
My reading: 1800,rpm
